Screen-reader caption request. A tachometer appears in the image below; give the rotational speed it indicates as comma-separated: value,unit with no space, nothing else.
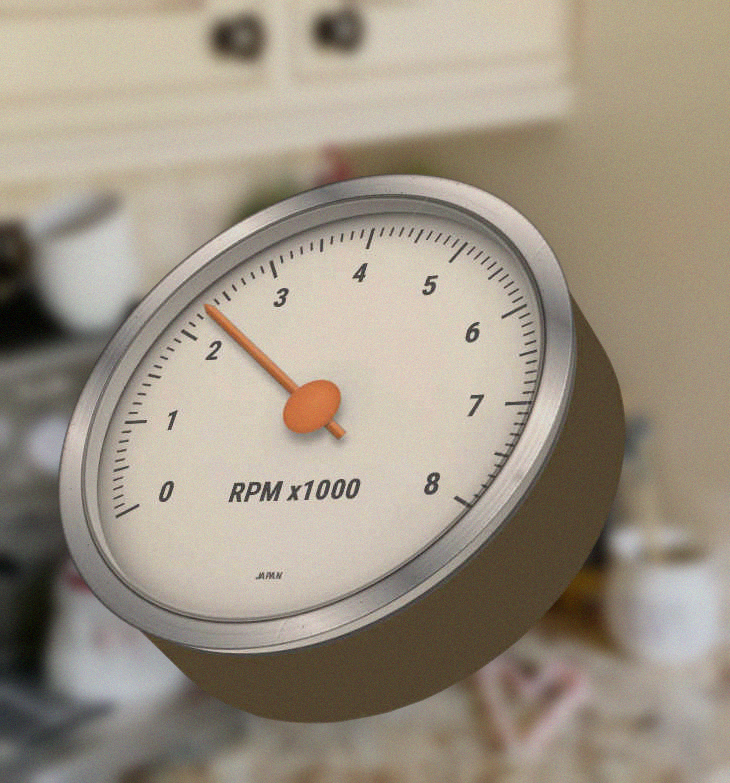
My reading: 2300,rpm
